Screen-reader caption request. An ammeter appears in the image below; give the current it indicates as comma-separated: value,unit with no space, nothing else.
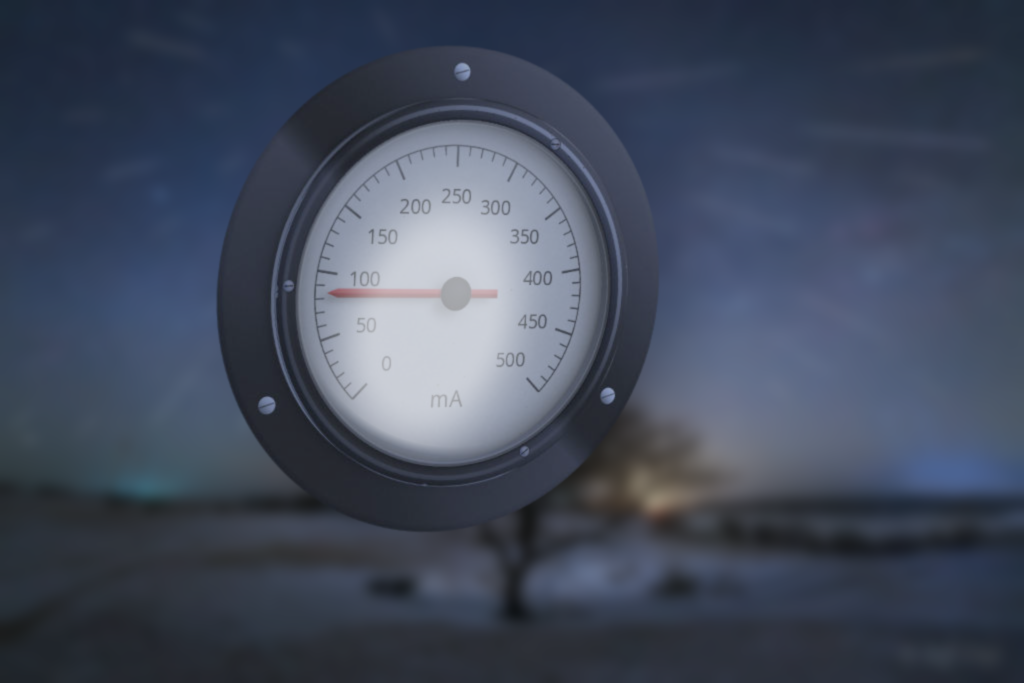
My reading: 85,mA
